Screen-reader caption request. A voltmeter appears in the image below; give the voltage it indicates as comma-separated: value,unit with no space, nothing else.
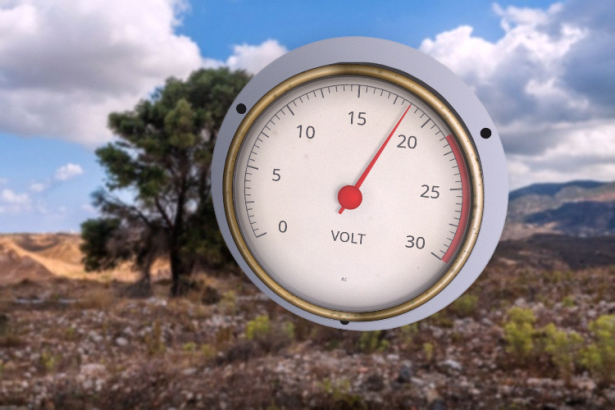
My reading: 18.5,V
